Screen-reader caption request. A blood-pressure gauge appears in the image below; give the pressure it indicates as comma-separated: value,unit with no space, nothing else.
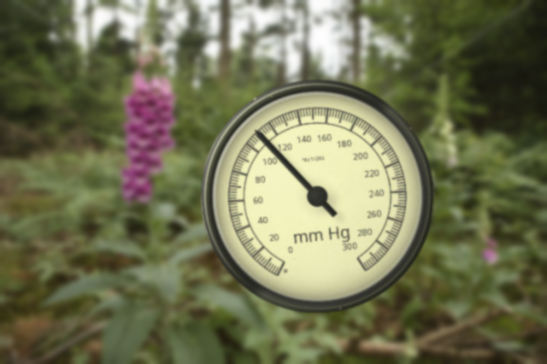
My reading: 110,mmHg
